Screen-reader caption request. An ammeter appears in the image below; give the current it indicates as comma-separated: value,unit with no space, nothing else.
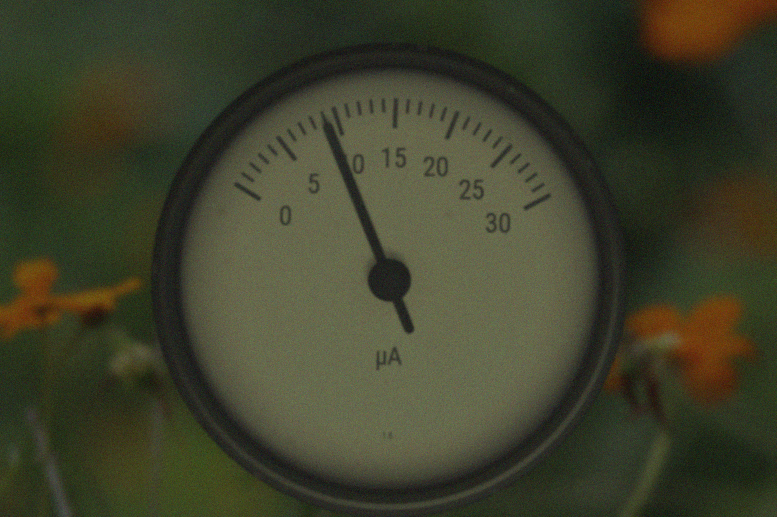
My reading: 9,µA
